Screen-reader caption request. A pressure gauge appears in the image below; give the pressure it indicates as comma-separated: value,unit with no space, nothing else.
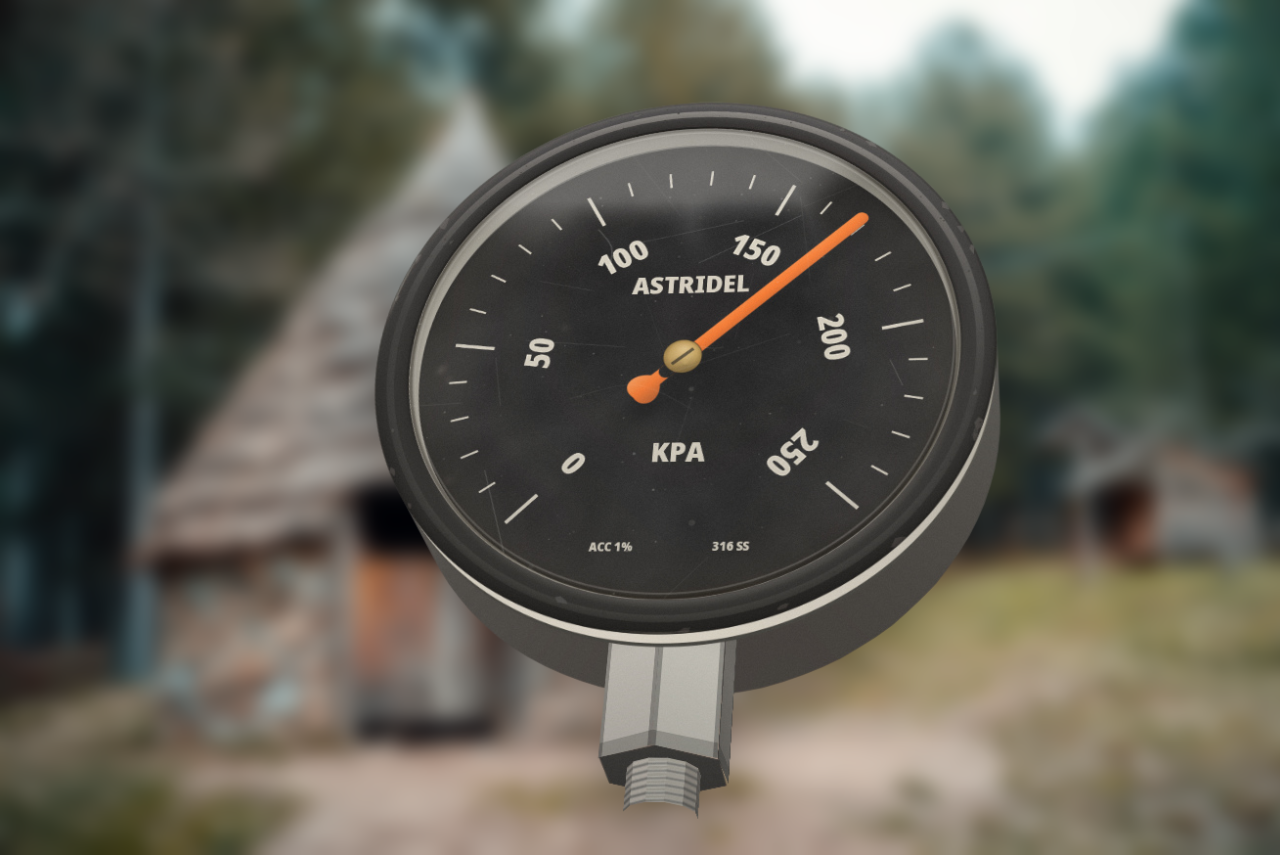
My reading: 170,kPa
